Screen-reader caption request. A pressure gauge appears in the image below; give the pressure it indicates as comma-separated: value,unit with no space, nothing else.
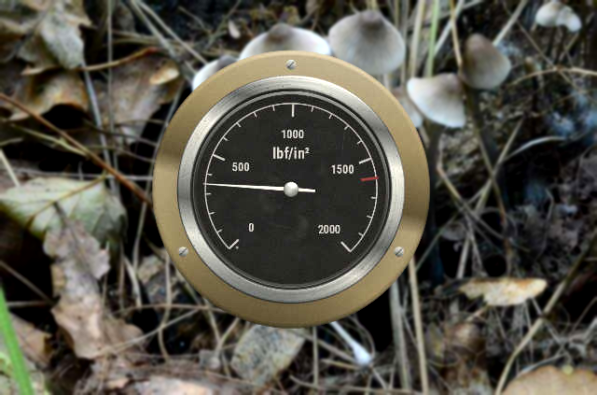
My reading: 350,psi
